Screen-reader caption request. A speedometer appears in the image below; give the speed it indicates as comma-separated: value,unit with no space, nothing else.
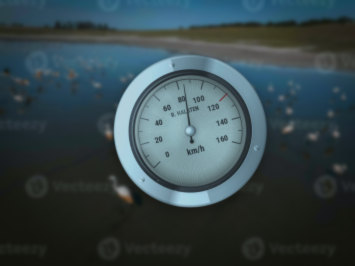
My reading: 85,km/h
